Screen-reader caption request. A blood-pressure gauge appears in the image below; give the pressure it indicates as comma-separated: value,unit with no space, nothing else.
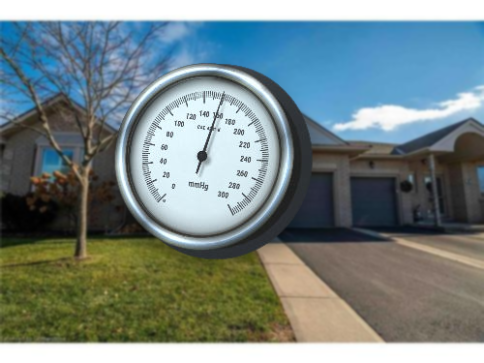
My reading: 160,mmHg
